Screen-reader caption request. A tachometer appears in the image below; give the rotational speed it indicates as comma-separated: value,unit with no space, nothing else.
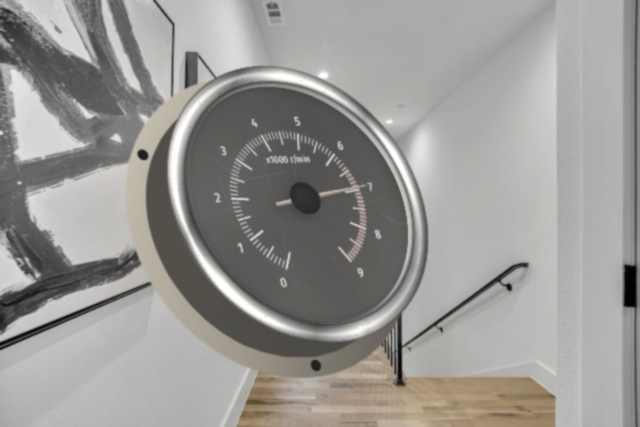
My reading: 7000,rpm
